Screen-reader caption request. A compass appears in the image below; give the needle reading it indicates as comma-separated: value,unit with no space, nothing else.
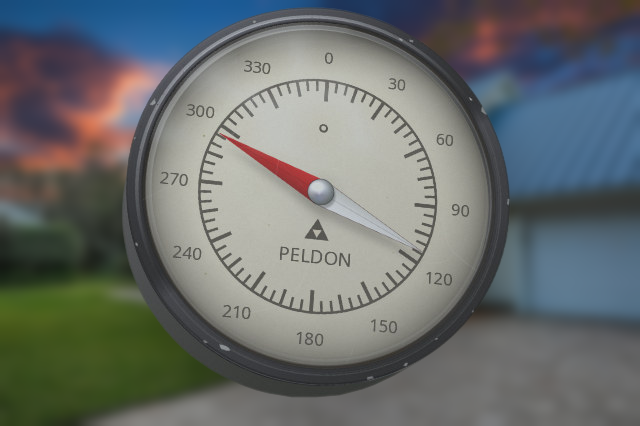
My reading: 295,°
